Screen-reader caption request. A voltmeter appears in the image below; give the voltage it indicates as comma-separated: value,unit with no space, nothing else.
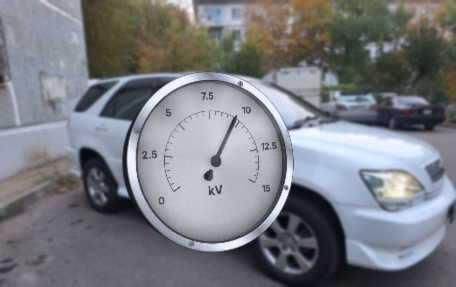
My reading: 9.5,kV
